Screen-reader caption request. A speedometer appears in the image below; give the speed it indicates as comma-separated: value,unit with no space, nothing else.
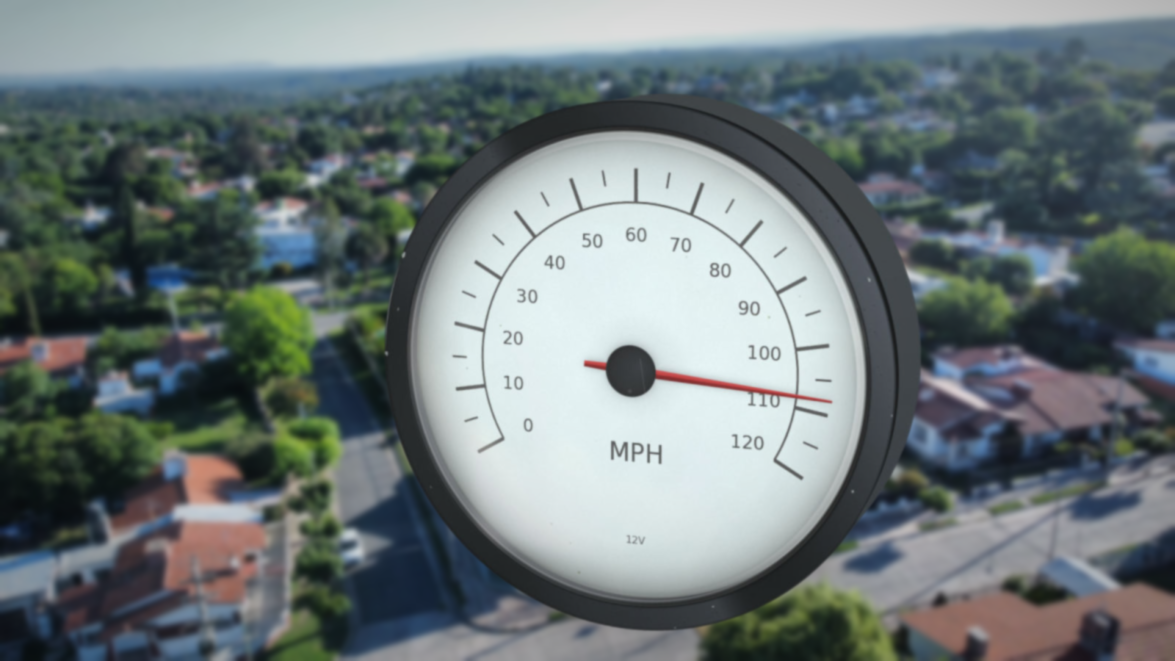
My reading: 107.5,mph
